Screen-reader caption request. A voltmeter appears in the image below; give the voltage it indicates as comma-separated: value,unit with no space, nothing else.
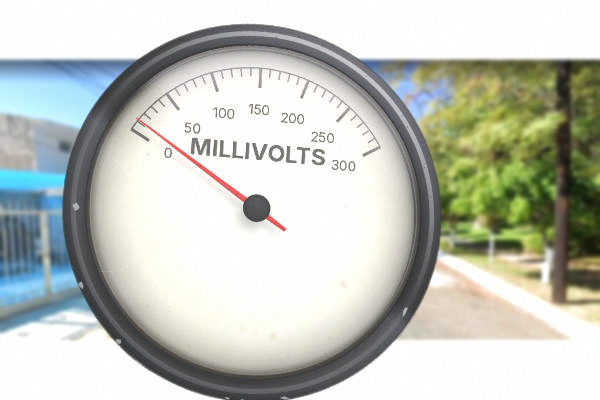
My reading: 10,mV
